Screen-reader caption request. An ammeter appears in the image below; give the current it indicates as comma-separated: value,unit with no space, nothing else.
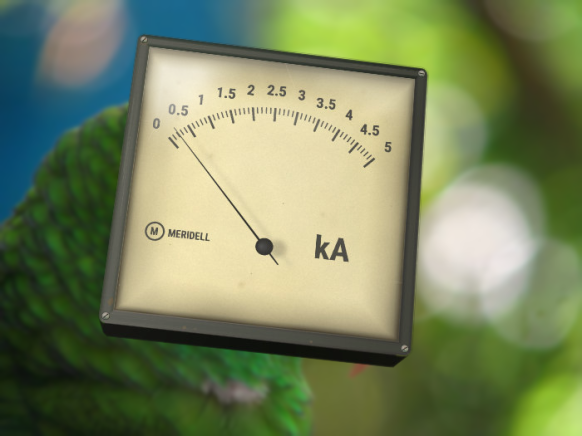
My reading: 0.2,kA
